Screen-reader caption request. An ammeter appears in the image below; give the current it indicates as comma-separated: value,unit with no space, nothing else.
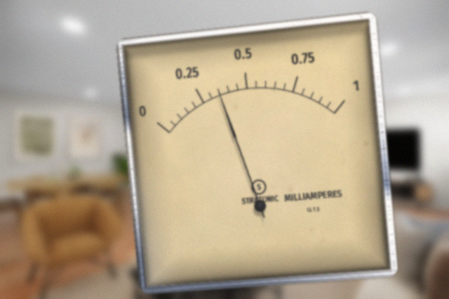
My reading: 0.35,mA
